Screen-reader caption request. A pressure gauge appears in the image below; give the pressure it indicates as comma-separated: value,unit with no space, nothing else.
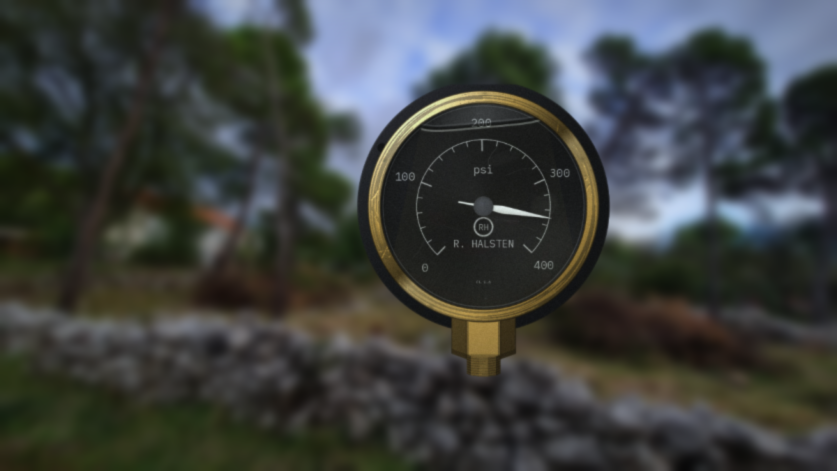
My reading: 350,psi
